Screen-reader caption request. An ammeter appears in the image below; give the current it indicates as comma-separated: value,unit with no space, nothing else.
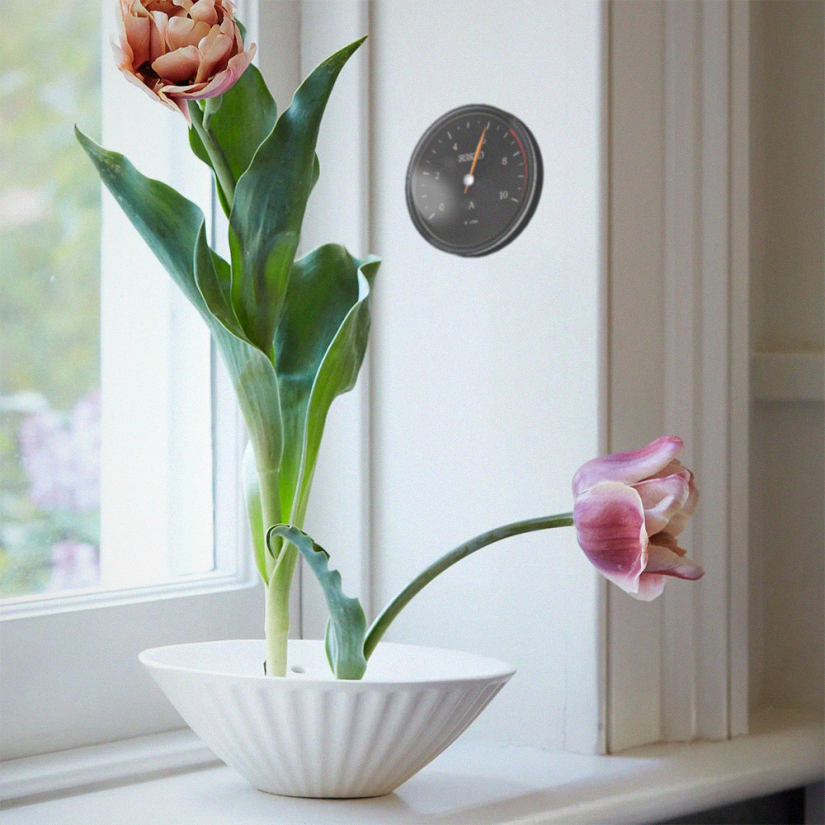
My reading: 6,A
